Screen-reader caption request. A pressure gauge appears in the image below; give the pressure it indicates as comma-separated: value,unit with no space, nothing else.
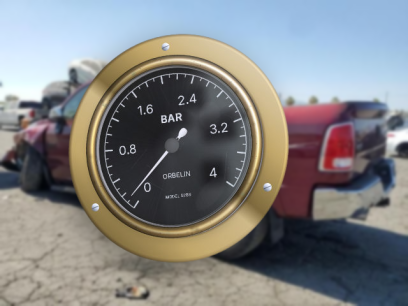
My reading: 0.1,bar
